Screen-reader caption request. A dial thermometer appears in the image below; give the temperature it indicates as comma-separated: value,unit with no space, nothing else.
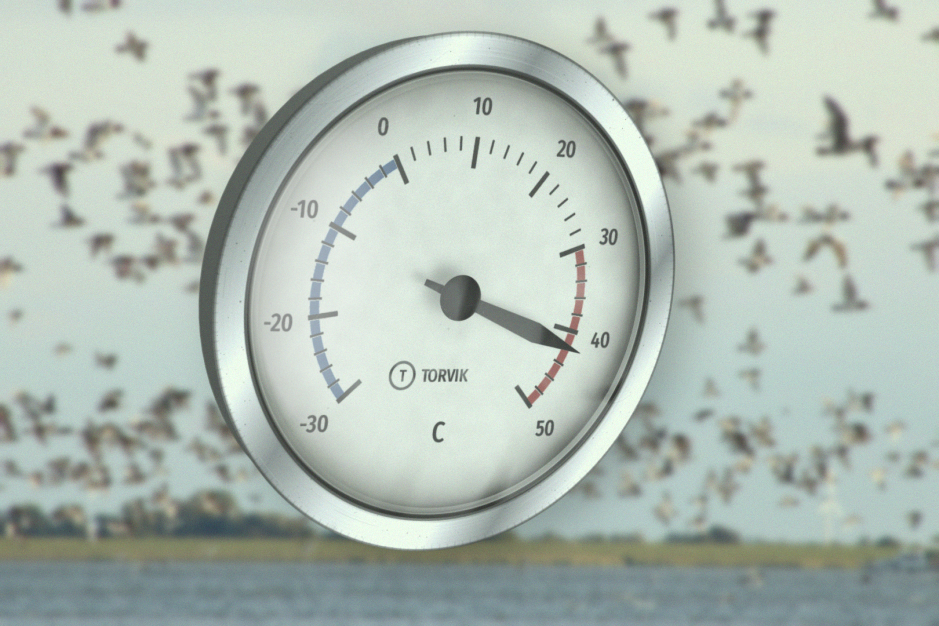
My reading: 42,°C
